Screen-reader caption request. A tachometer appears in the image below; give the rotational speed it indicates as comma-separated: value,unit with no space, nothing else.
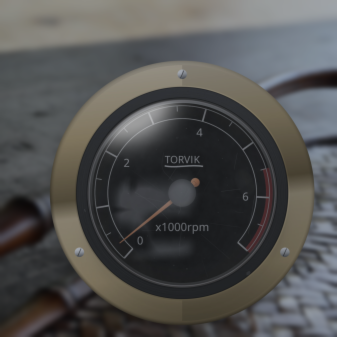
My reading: 250,rpm
